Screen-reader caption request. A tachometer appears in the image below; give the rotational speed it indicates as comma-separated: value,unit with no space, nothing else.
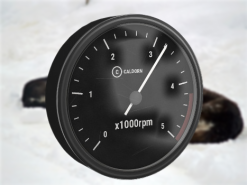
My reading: 3200,rpm
